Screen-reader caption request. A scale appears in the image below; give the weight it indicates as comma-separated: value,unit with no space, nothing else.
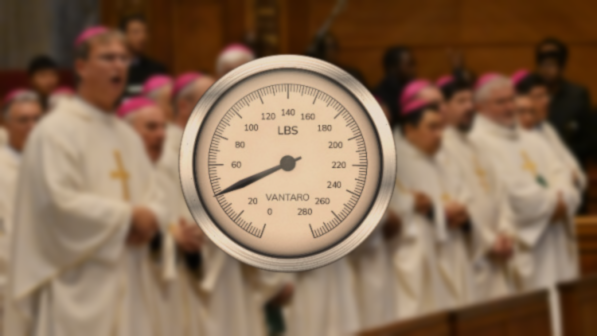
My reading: 40,lb
